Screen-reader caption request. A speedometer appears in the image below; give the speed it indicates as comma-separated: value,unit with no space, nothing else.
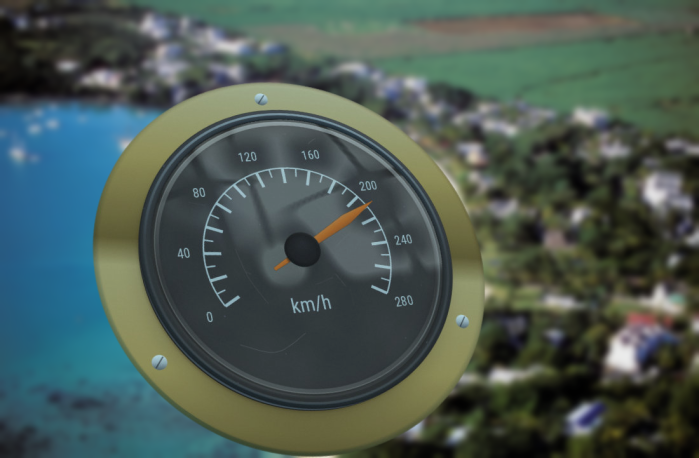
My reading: 210,km/h
